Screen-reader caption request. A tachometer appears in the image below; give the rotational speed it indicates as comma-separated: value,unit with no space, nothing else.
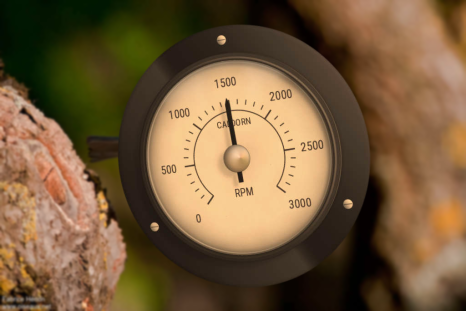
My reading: 1500,rpm
